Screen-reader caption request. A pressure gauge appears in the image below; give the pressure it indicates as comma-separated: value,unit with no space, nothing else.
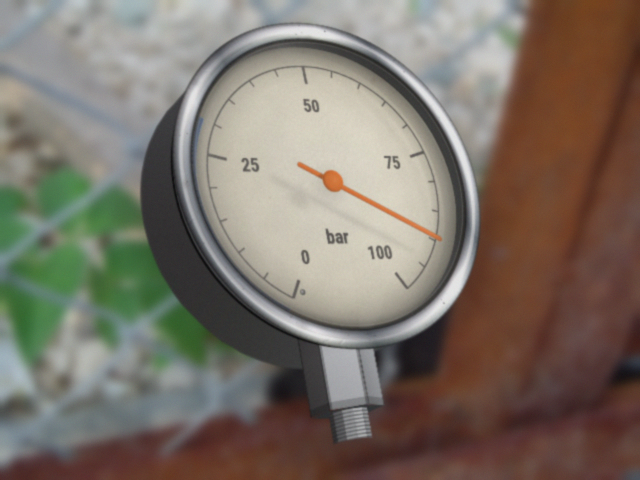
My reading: 90,bar
